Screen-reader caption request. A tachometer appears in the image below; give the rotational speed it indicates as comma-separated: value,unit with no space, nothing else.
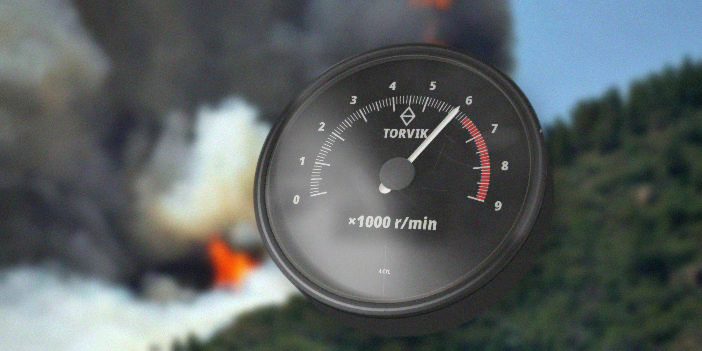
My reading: 6000,rpm
